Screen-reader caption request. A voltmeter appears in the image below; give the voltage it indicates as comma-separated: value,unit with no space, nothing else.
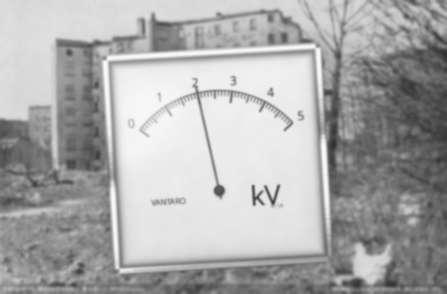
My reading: 2,kV
